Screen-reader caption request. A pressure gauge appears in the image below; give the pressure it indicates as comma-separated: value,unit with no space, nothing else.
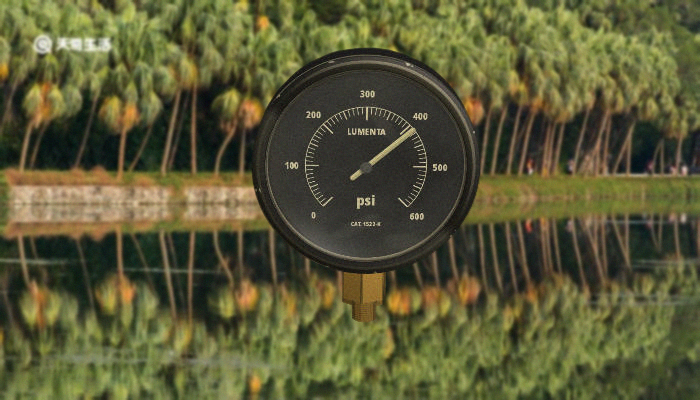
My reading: 410,psi
